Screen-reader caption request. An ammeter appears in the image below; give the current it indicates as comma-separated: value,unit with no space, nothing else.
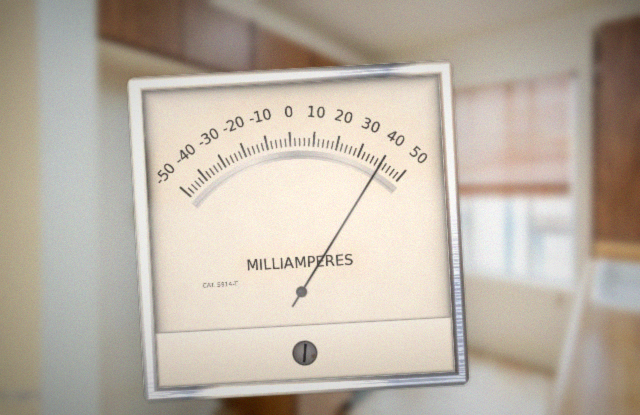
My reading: 40,mA
